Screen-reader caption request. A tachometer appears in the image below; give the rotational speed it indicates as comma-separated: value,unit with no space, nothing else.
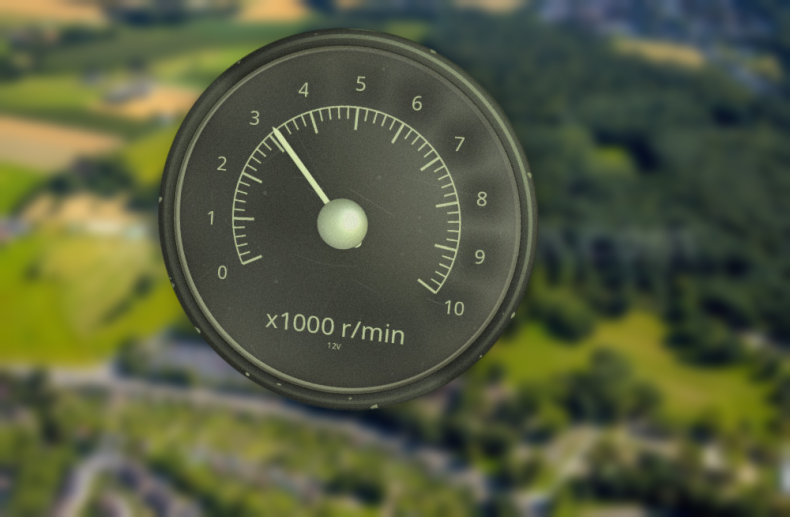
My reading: 3200,rpm
